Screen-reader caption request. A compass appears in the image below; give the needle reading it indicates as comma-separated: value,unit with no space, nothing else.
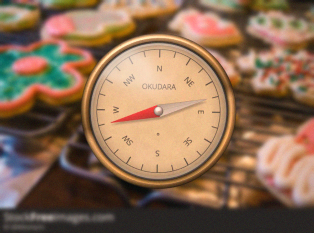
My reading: 255,°
